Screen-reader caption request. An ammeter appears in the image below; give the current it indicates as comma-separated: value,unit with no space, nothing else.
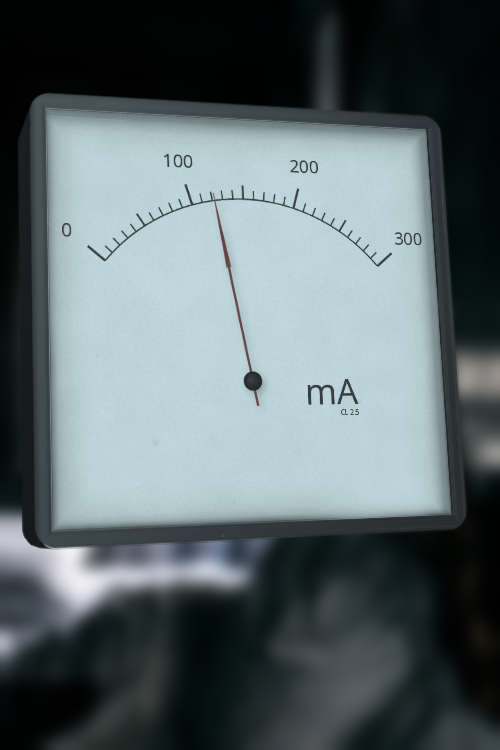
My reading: 120,mA
